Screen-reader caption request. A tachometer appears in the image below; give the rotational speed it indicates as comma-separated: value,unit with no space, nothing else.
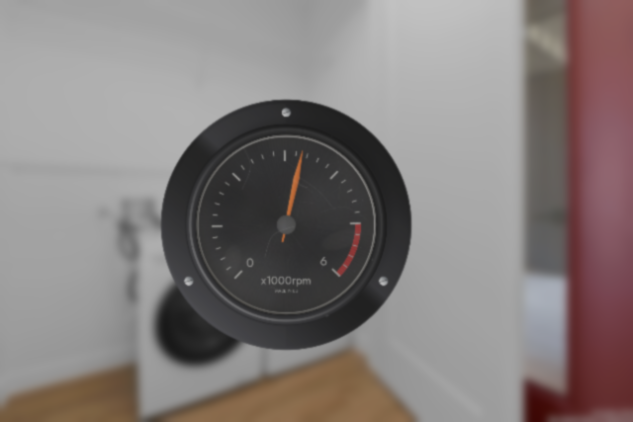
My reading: 3300,rpm
